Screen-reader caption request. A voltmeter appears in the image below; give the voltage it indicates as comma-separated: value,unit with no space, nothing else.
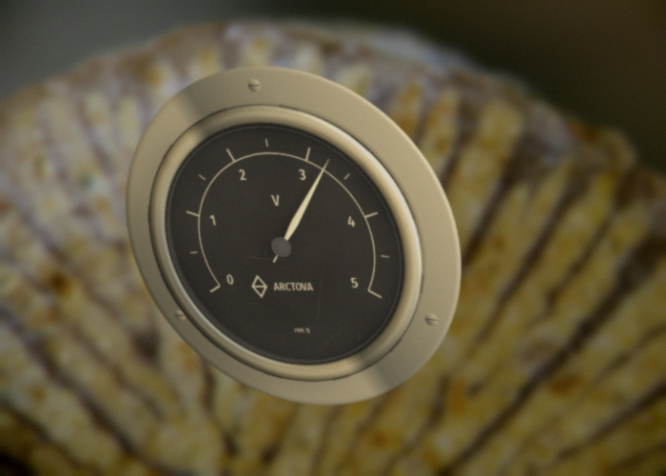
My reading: 3.25,V
